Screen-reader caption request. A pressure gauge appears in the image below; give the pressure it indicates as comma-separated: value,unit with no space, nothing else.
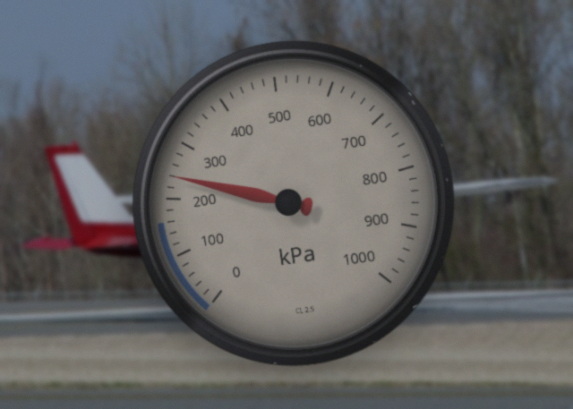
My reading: 240,kPa
